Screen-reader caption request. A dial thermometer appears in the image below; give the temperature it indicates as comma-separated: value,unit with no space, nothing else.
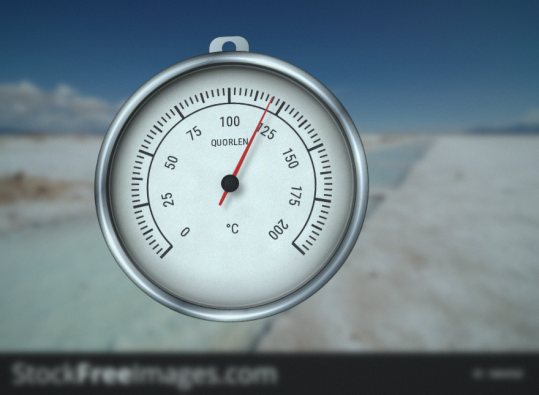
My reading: 120,°C
